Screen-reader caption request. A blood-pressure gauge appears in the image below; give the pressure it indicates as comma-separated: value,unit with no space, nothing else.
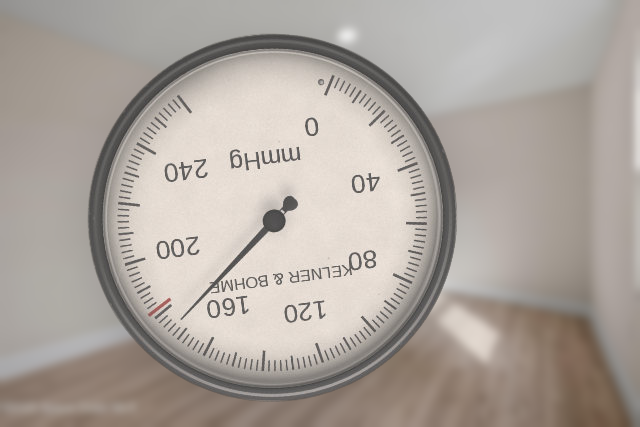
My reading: 174,mmHg
